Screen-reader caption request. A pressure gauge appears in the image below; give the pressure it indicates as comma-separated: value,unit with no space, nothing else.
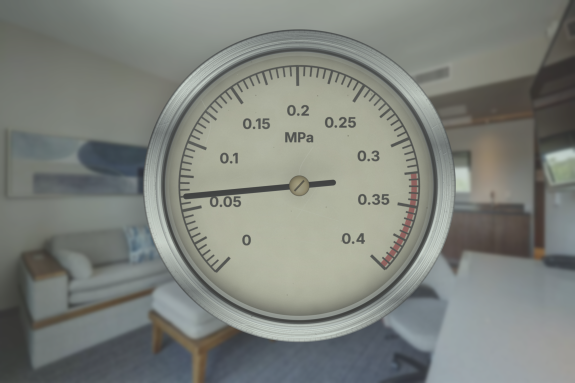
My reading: 0.06,MPa
